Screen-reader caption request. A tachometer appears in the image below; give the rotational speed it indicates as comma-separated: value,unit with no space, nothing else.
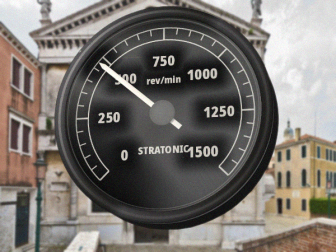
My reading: 475,rpm
